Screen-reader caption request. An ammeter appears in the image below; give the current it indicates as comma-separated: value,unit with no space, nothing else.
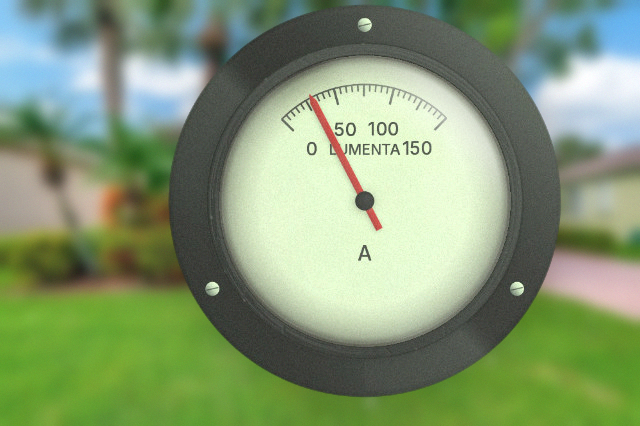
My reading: 30,A
